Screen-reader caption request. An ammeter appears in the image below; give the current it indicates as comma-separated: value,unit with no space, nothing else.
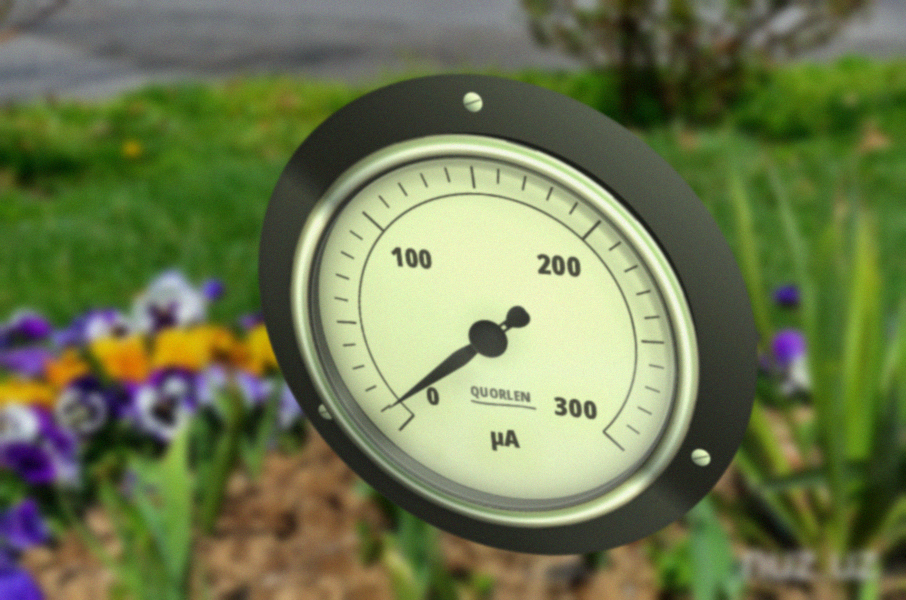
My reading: 10,µA
